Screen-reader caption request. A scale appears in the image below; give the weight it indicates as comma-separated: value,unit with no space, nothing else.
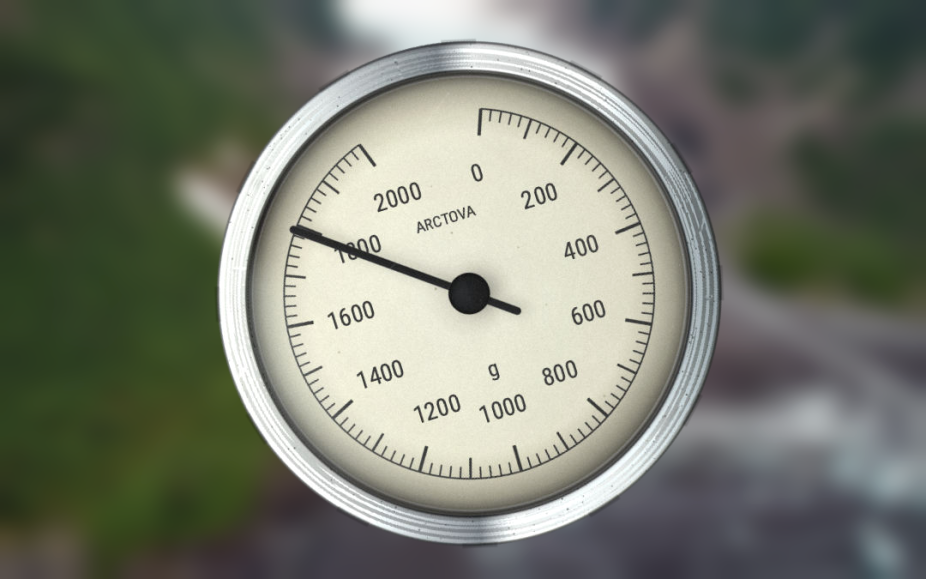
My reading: 1790,g
